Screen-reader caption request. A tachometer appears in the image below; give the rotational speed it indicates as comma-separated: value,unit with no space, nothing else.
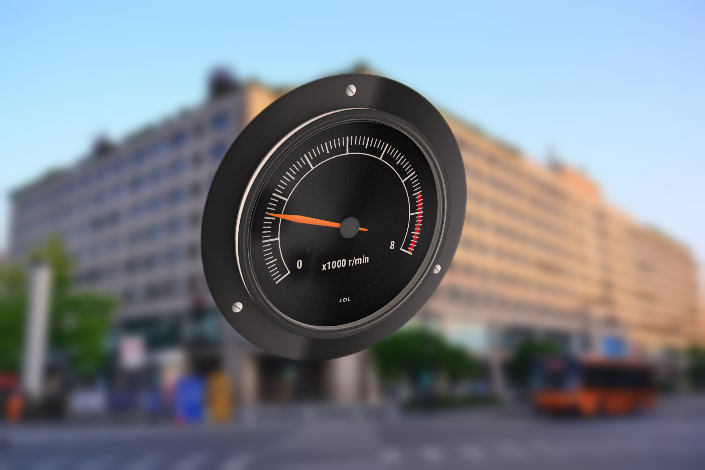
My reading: 1600,rpm
